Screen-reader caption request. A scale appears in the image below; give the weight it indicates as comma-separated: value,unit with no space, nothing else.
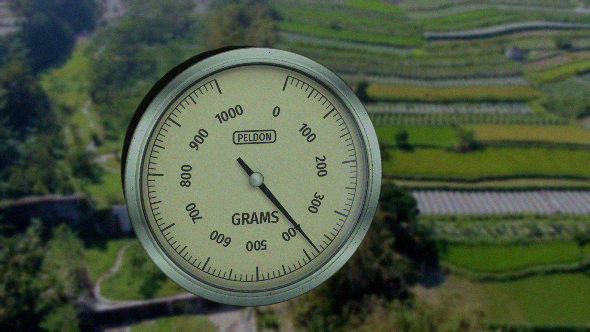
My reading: 380,g
